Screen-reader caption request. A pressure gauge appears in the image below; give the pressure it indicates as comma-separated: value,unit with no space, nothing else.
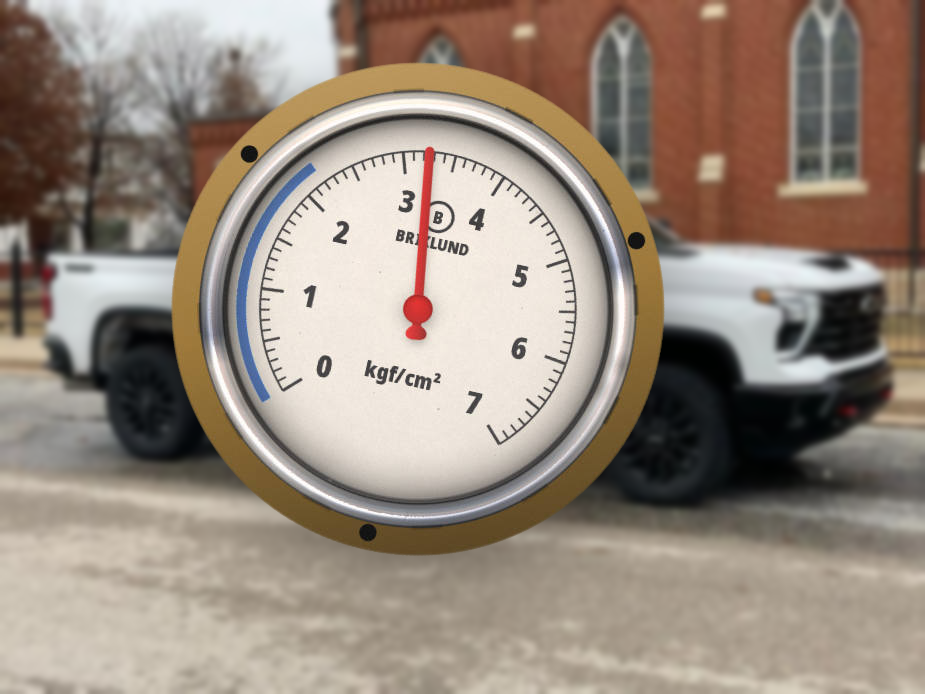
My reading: 3.25,kg/cm²
